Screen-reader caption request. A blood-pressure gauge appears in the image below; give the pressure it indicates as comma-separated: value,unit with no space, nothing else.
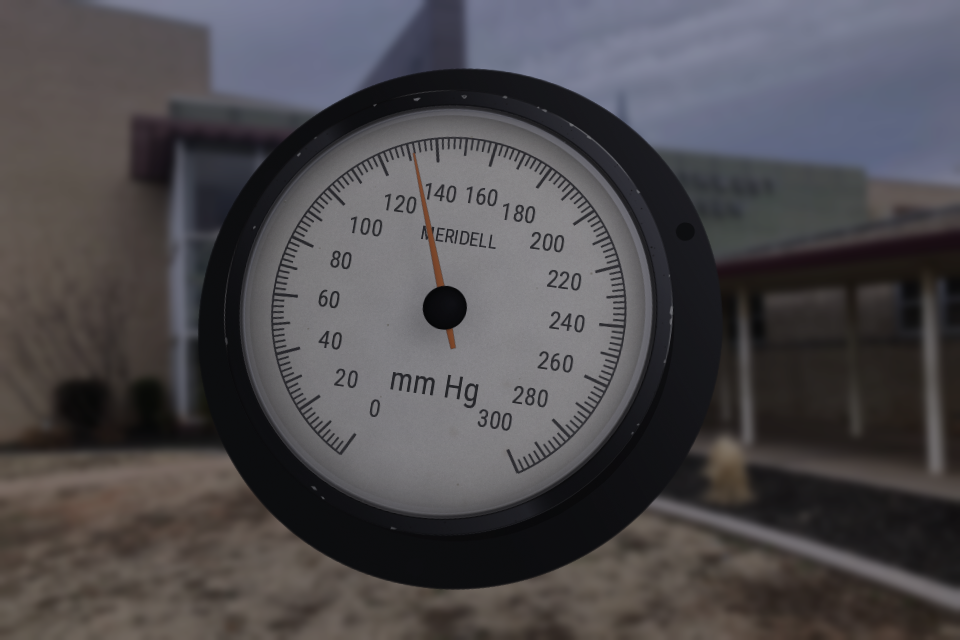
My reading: 132,mmHg
